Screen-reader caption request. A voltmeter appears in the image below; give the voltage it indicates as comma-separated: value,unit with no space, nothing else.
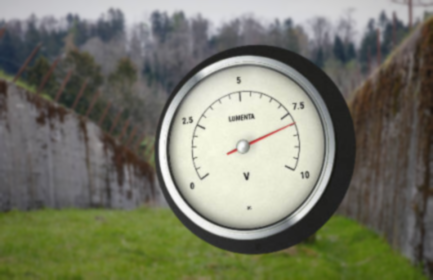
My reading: 8,V
